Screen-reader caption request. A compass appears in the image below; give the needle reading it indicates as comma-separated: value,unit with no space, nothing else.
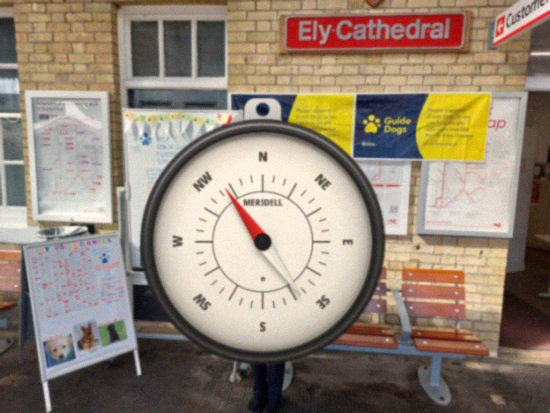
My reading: 325,°
